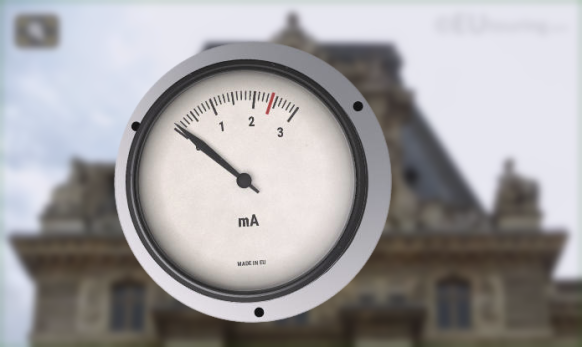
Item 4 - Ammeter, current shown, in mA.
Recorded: 0.1 mA
